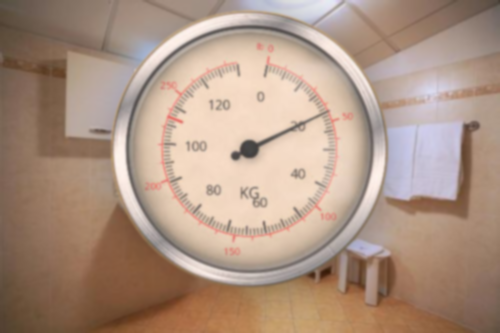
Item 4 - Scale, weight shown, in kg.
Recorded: 20 kg
